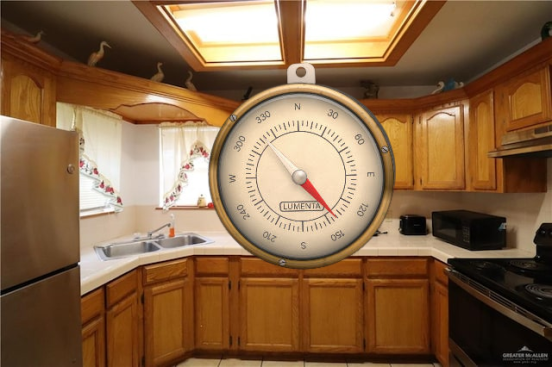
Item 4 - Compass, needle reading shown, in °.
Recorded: 140 °
